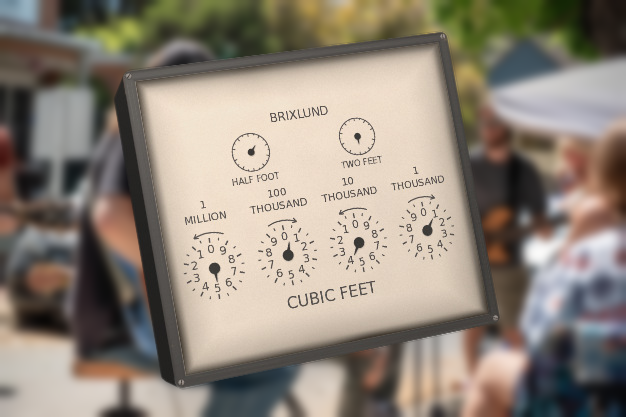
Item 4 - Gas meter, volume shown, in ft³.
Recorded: 504100 ft³
